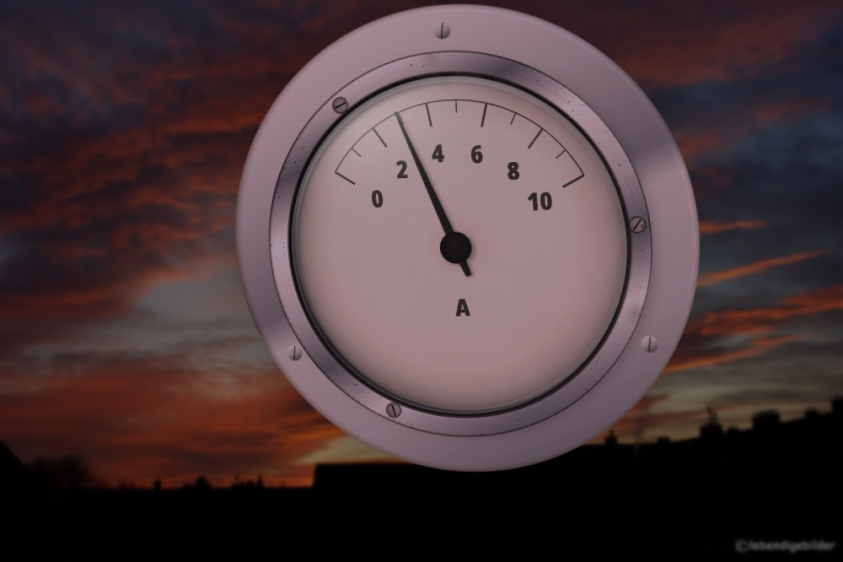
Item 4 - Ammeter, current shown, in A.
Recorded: 3 A
